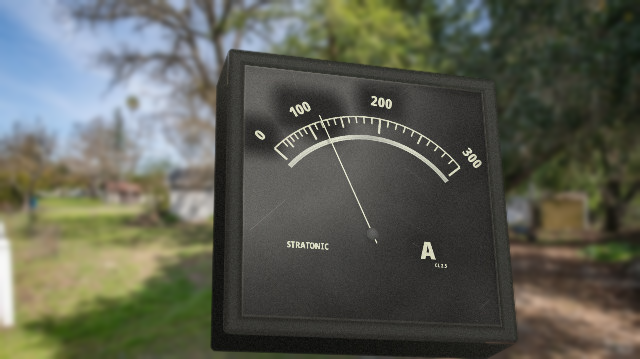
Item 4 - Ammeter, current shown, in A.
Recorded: 120 A
